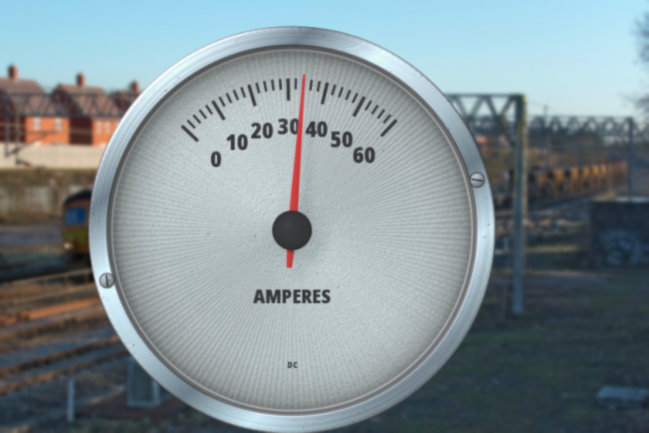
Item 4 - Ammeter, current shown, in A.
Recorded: 34 A
